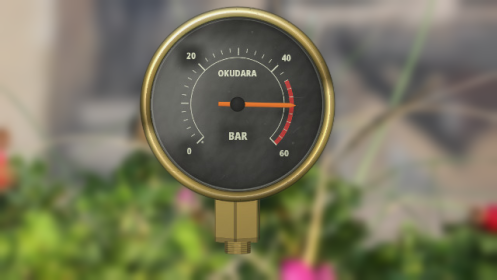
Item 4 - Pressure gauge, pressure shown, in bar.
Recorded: 50 bar
